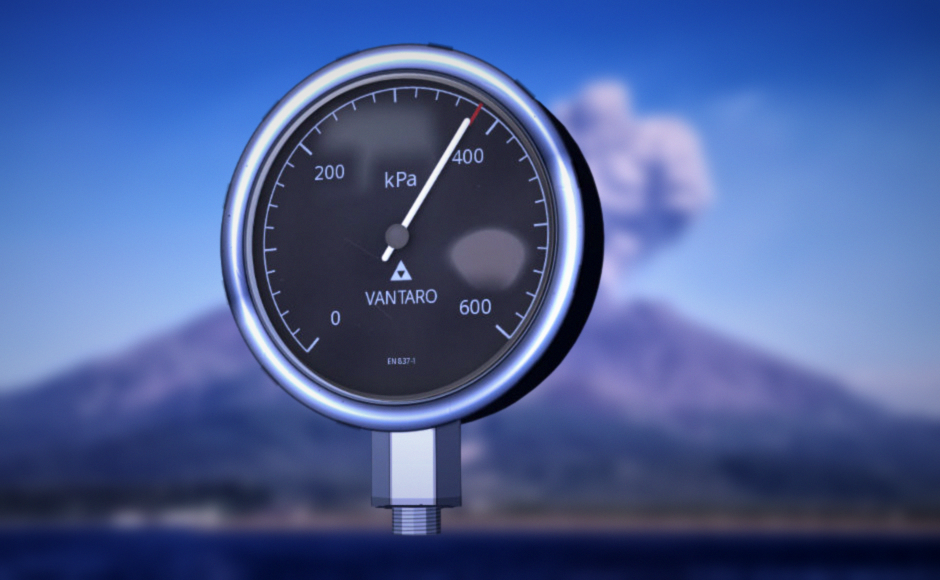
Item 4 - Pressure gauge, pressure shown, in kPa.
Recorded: 380 kPa
